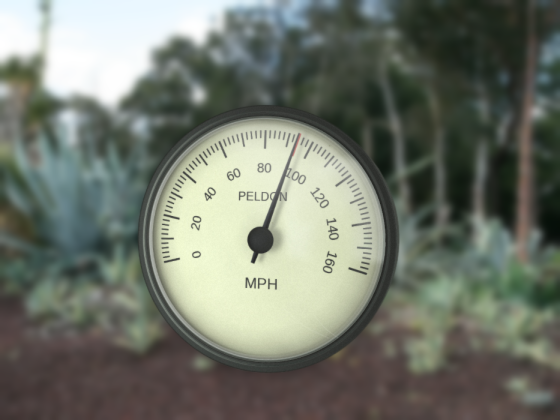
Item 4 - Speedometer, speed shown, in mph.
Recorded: 94 mph
